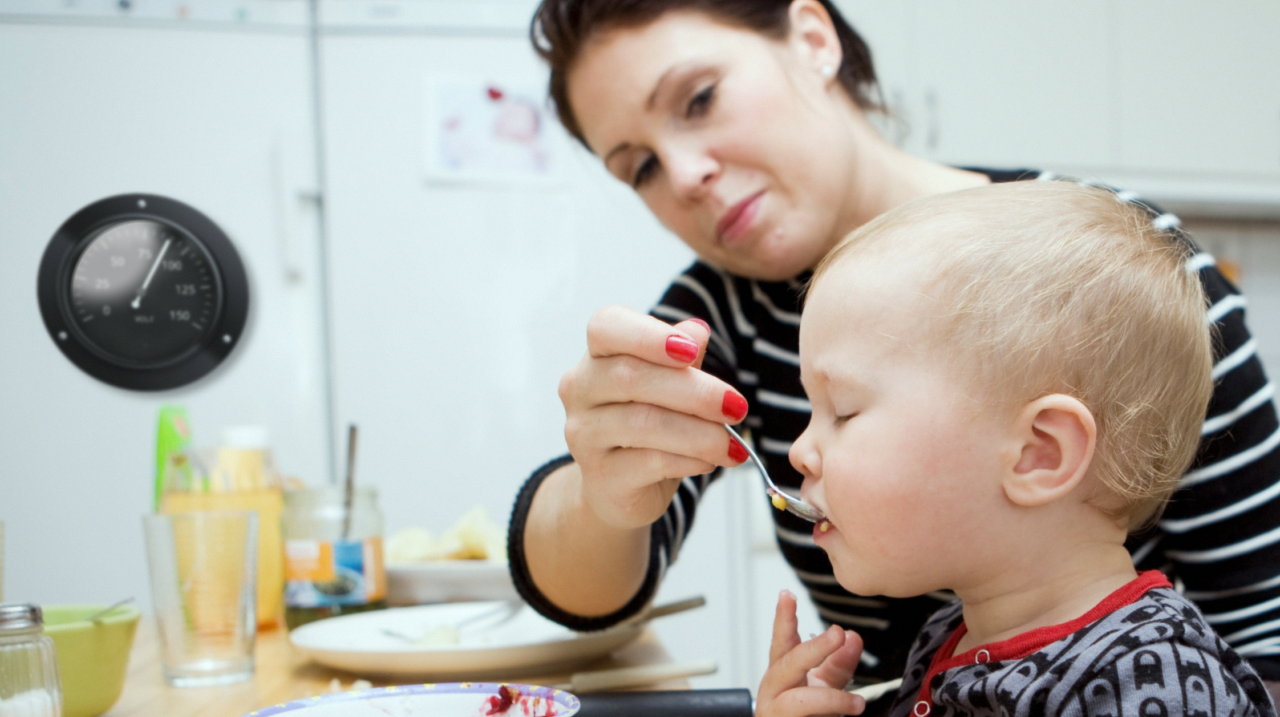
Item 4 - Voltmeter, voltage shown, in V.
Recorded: 90 V
